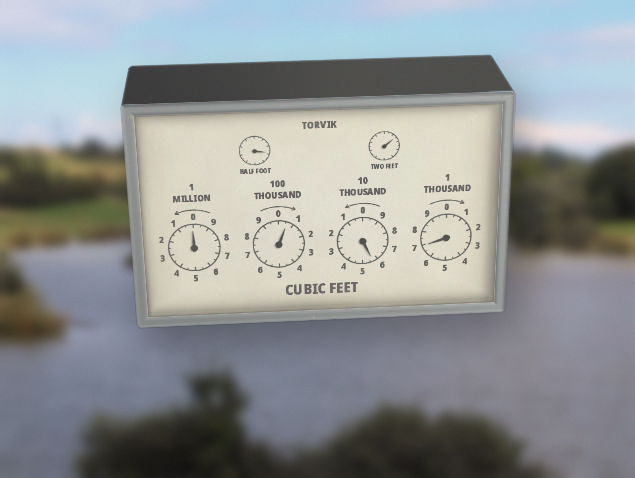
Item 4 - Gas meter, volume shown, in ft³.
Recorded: 5700 ft³
